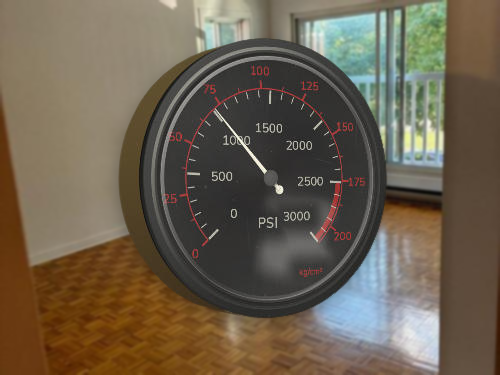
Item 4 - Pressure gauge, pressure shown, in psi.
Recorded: 1000 psi
